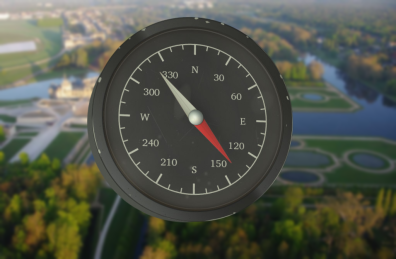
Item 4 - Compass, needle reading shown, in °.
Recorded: 140 °
